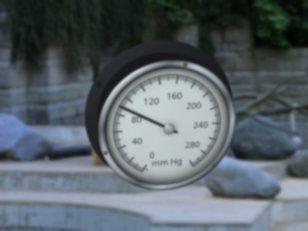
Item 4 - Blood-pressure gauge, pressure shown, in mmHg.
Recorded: 90 mmHg
